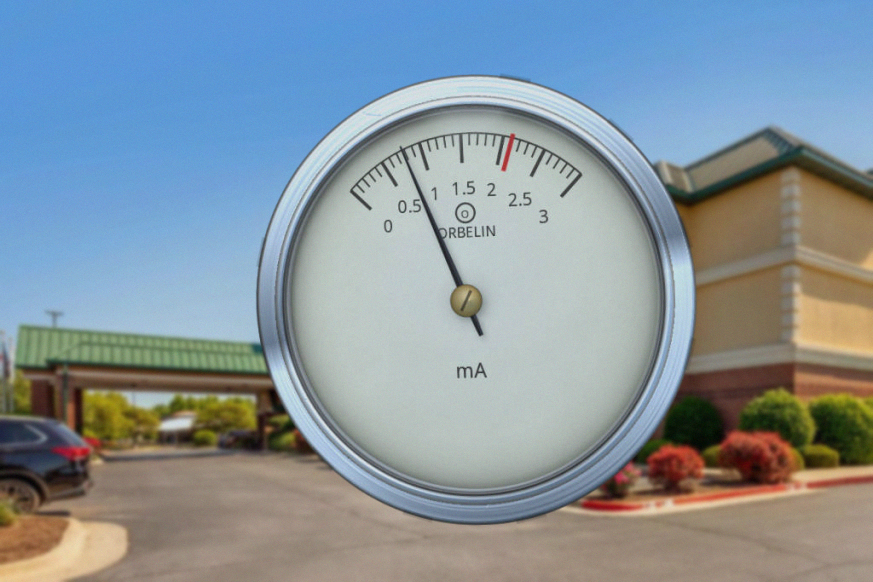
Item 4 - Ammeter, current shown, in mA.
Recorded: 0.8 mA
